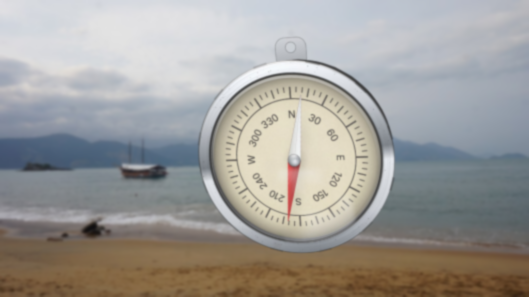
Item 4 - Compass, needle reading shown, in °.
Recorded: 190 °
